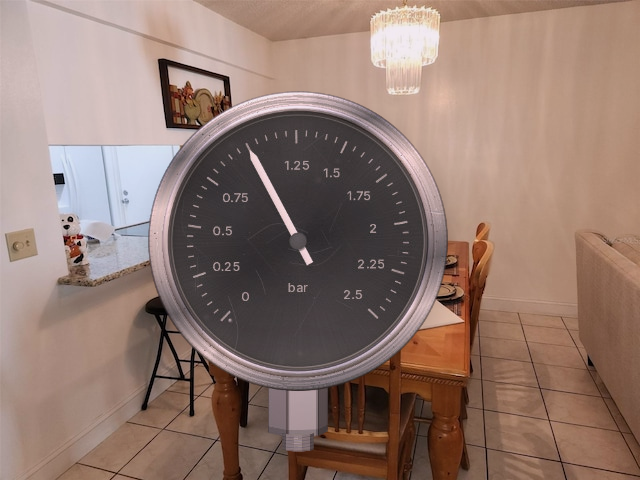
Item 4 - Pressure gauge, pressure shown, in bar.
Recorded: 1 bar
